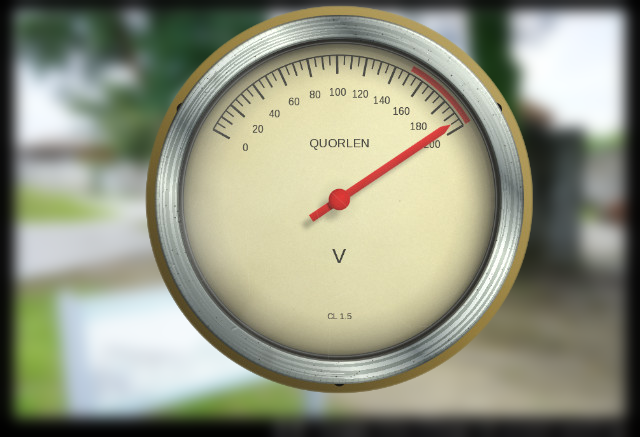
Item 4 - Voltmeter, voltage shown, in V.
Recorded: 195 V
